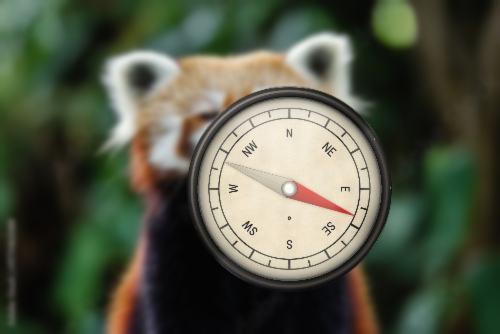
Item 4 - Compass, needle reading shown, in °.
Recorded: 112.5 °
